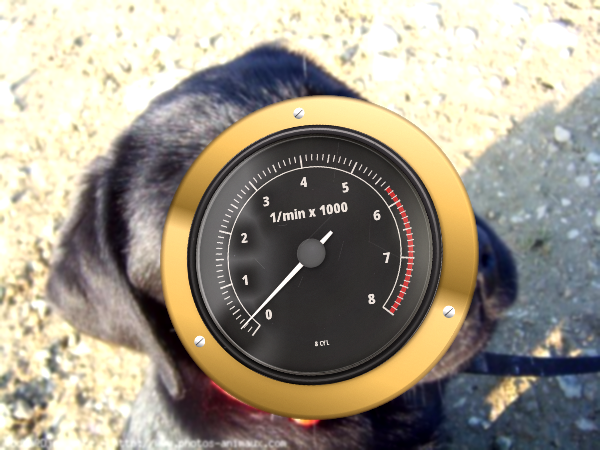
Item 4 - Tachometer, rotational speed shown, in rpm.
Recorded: 200 rpm
